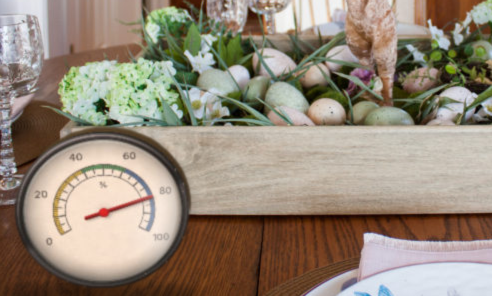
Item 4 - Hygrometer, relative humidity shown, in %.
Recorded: 80 %
